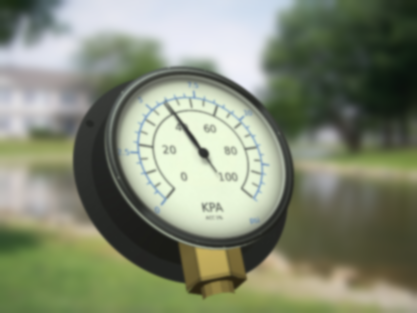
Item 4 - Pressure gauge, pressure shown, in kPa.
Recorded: 40 kPa
